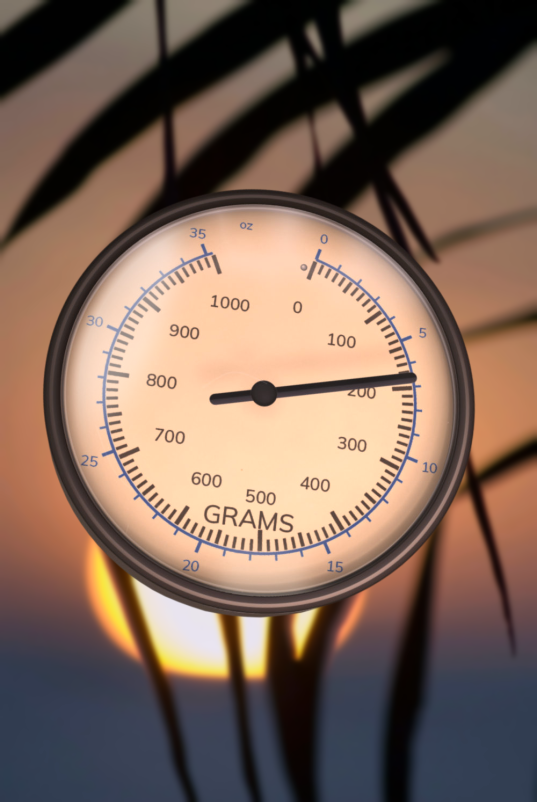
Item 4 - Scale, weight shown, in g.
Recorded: 190 g
